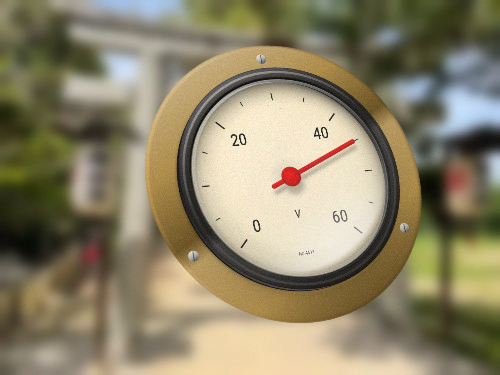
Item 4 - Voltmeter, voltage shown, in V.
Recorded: 45 V
